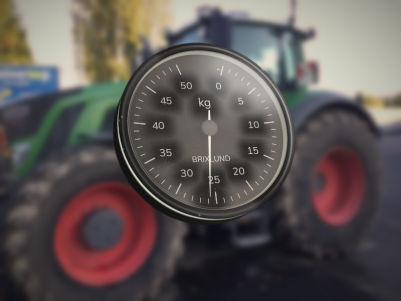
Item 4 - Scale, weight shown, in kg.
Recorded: 26 kg
